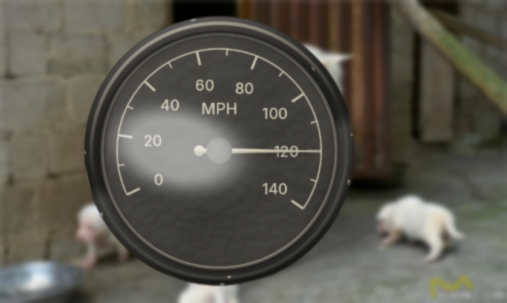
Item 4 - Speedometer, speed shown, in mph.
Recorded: 120 mph
